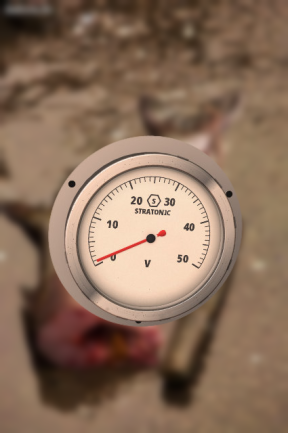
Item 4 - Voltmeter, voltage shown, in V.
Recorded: 1 V
